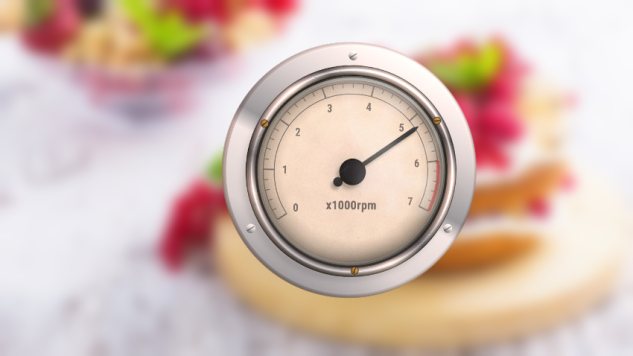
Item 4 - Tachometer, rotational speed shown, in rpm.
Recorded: 5200 rpm
